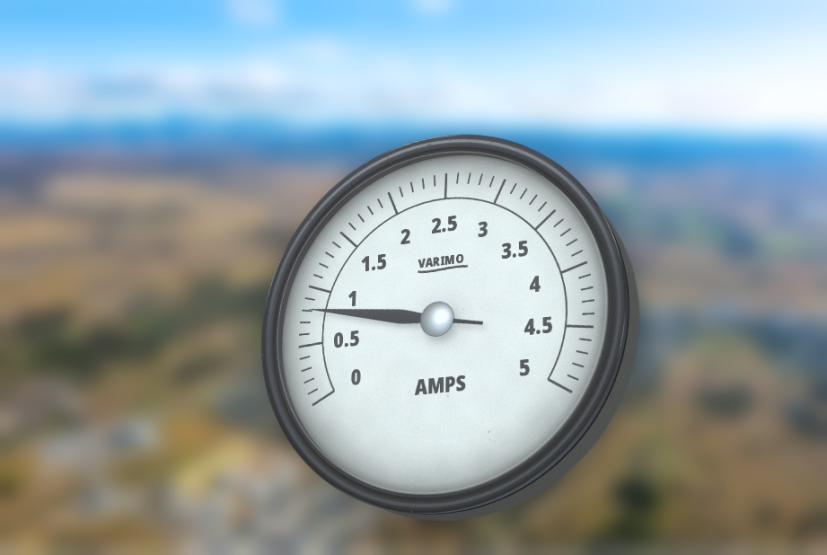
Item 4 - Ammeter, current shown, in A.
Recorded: 0.8 A
